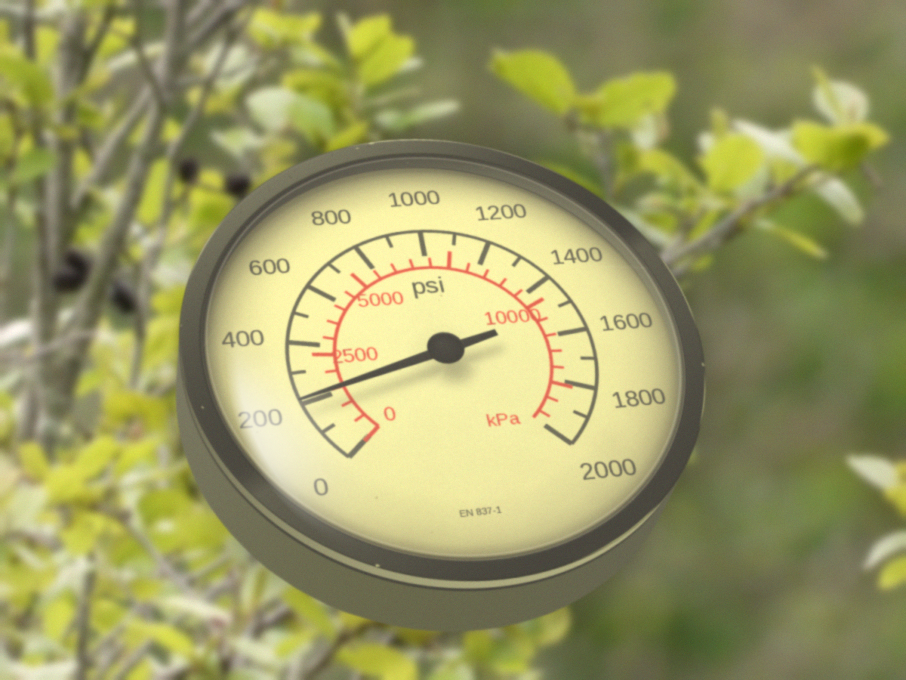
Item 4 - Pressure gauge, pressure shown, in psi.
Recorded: 200 psi
